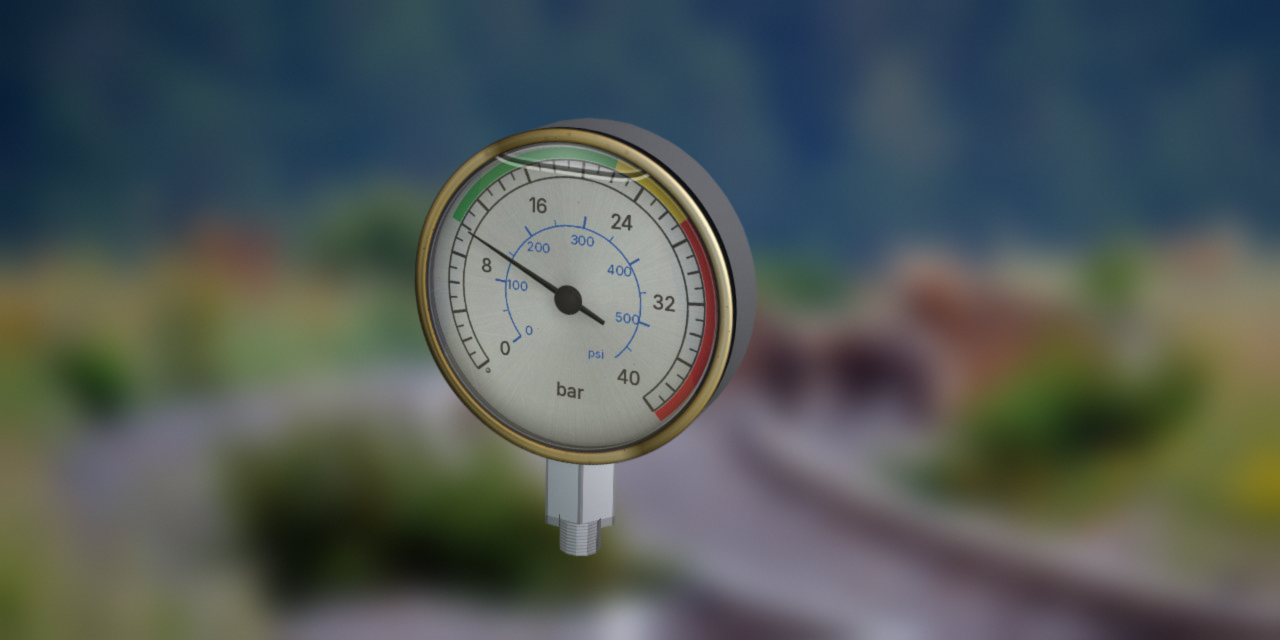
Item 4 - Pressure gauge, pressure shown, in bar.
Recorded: 10 bar
